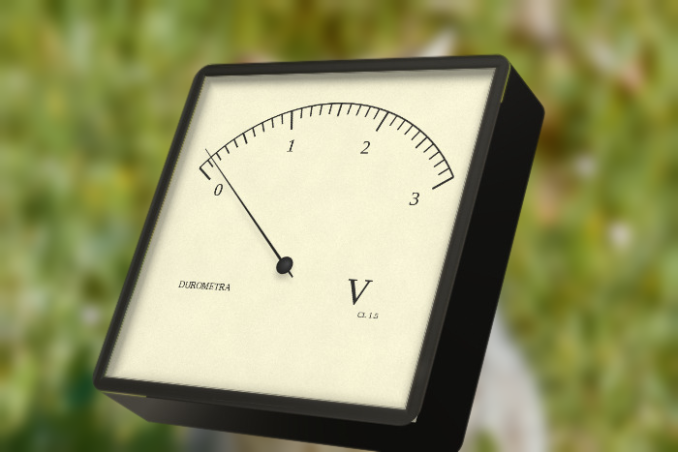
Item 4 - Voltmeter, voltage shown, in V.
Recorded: 0.15 V
